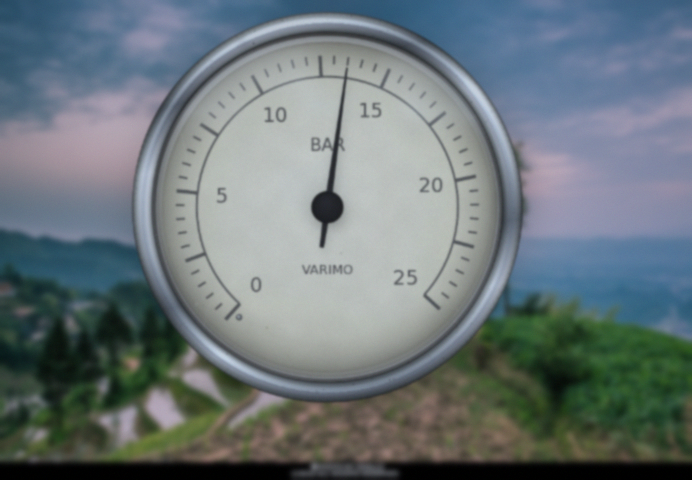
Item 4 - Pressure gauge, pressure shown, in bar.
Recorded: 13.5 bar
